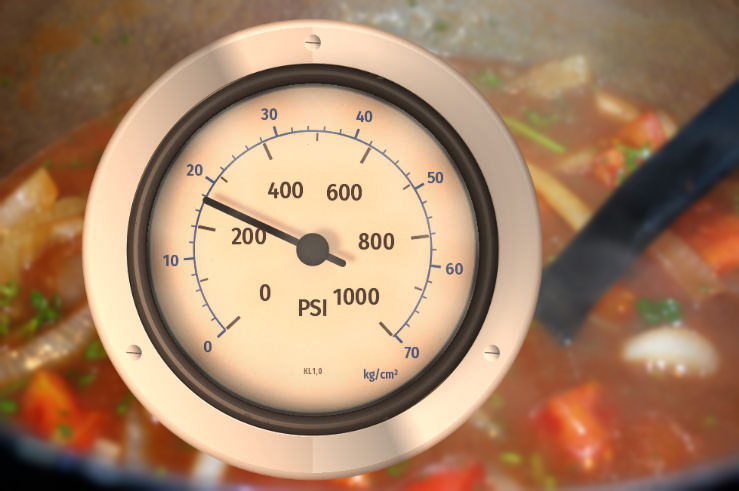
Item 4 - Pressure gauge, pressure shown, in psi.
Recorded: 250 psi
